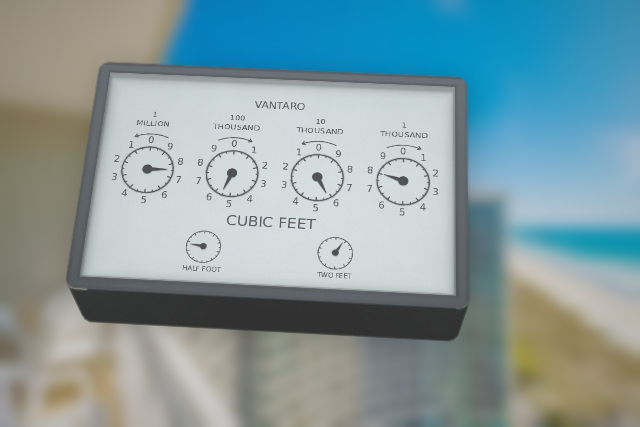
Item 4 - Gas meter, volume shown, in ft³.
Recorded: 755800 ft³
